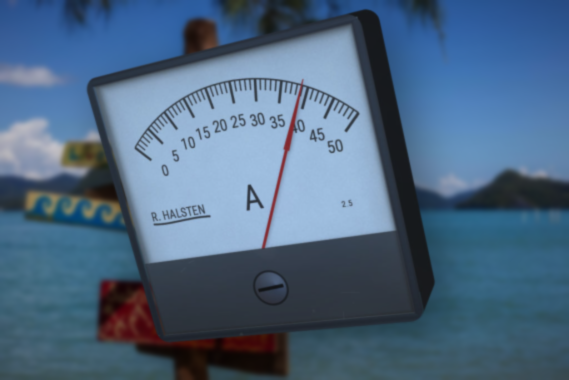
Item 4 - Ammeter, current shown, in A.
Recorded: 39 A
